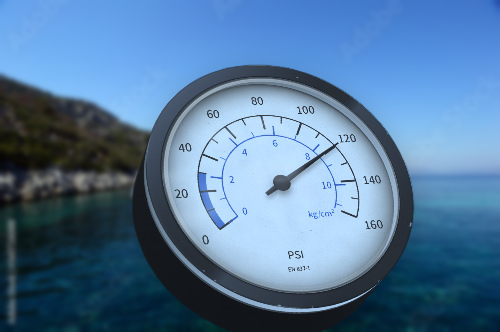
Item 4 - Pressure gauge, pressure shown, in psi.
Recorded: 120 psi
